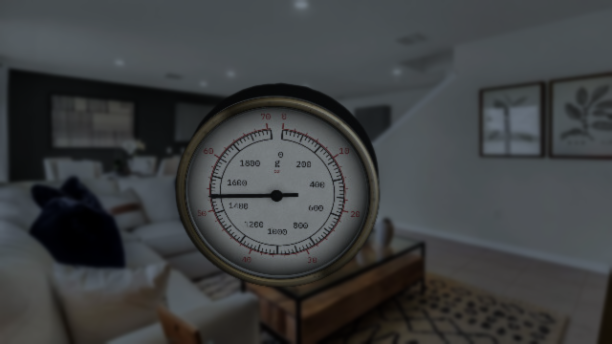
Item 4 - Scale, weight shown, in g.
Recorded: 1500 g
